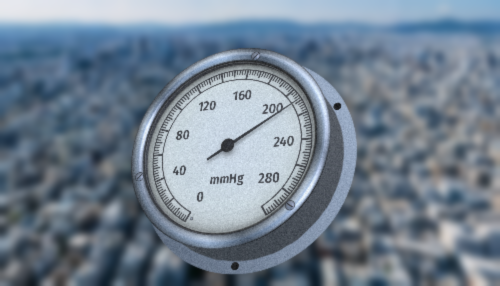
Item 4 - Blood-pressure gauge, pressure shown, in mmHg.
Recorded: 210 mmHg
